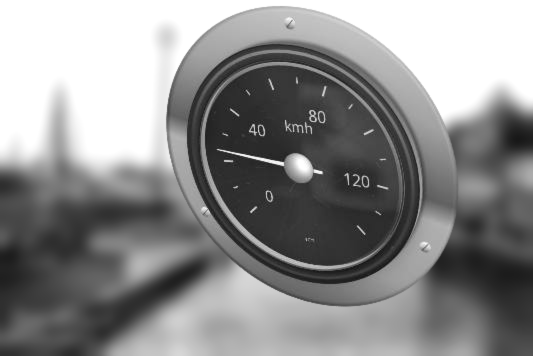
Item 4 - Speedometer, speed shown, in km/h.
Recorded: 25 km/h
